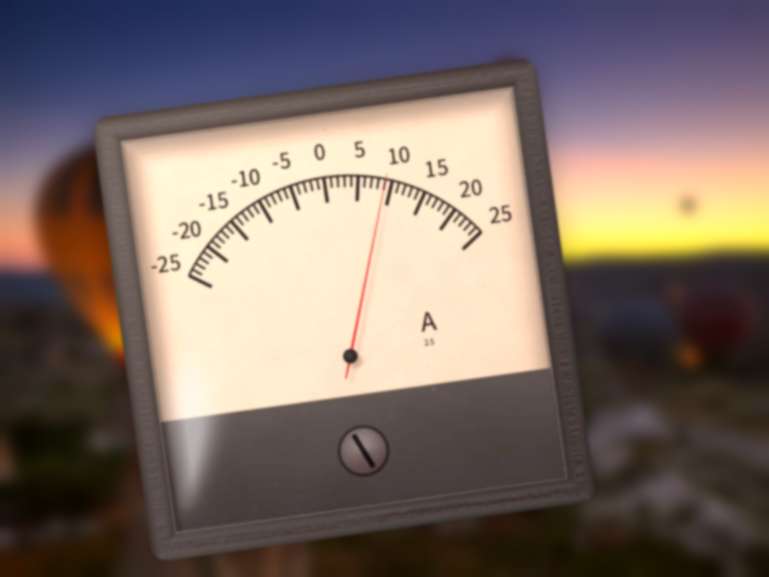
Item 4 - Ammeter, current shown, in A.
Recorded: 9 A
